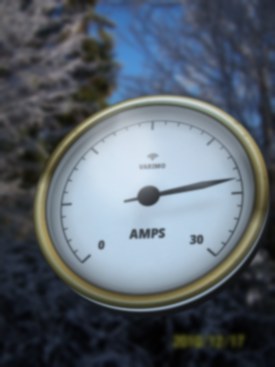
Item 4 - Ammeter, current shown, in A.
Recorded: 24 A
